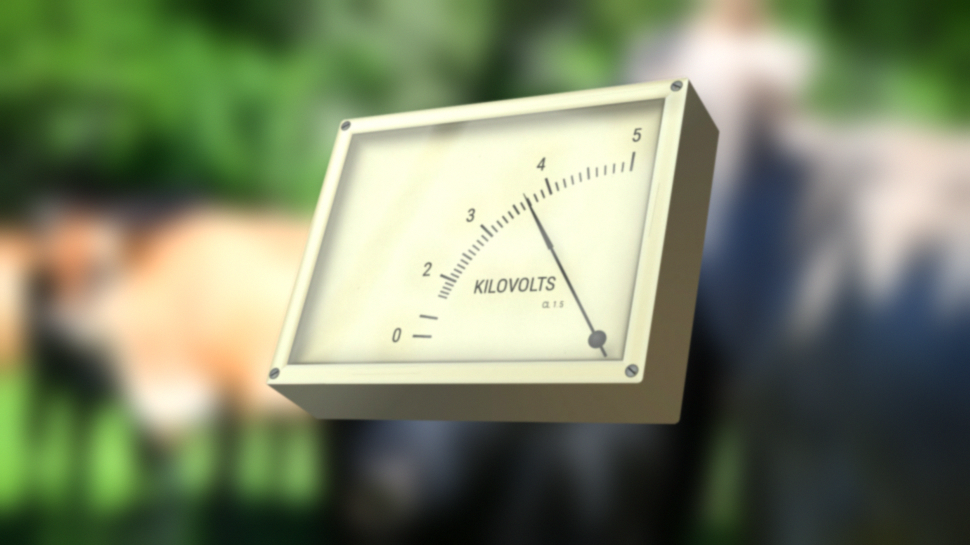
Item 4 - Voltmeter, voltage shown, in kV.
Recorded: 3.7 kV
